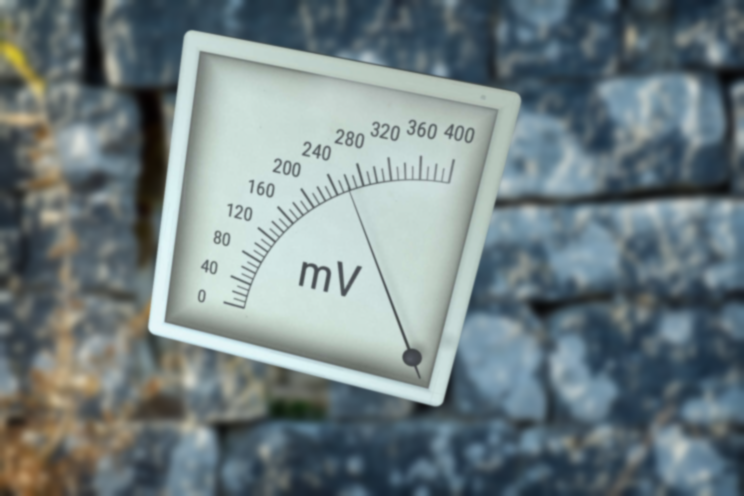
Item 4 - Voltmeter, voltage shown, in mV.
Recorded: 260 mV
